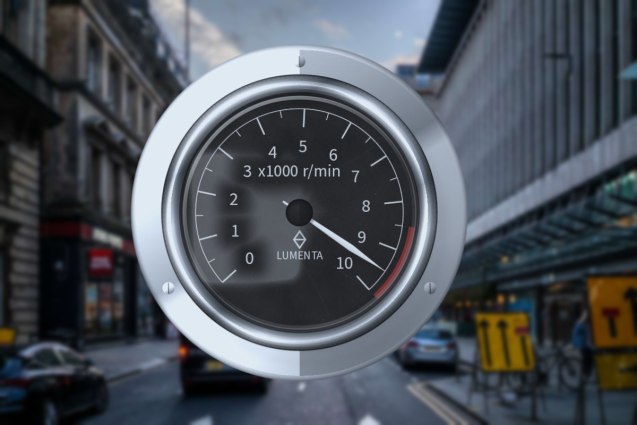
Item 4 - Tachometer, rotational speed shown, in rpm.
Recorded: 9500 rpm
